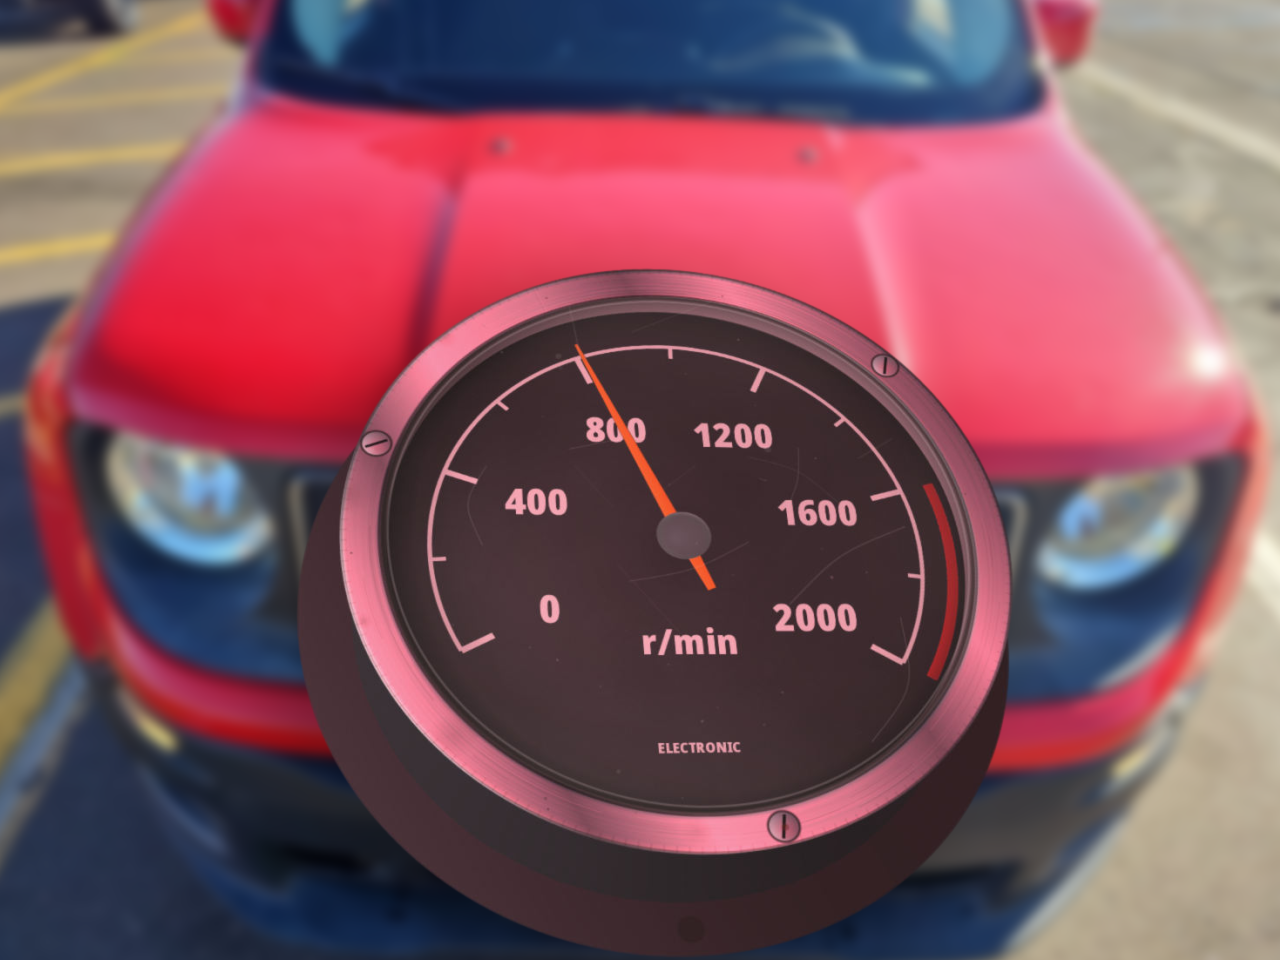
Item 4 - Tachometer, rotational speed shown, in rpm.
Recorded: 800 rpm
